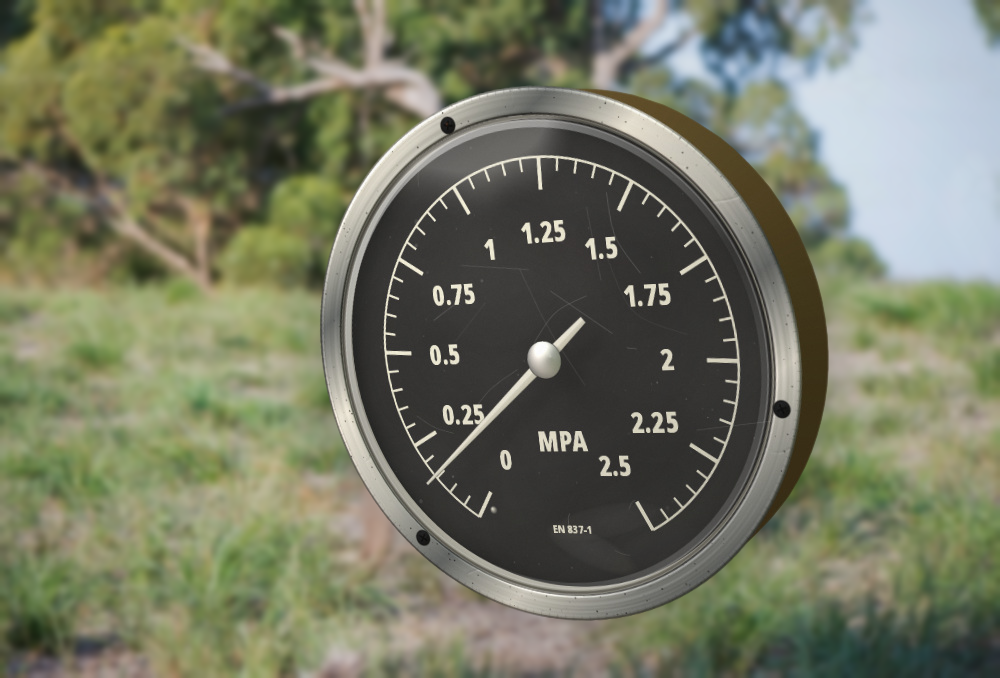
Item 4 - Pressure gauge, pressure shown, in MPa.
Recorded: 0.15 MPa
